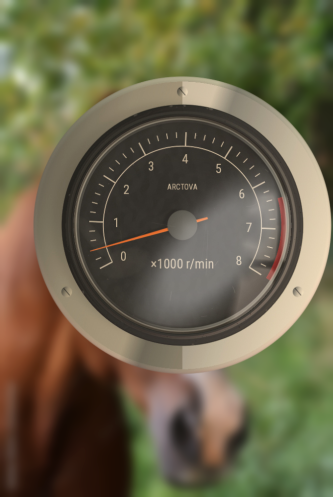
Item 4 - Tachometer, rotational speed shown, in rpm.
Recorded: 400 rpm
